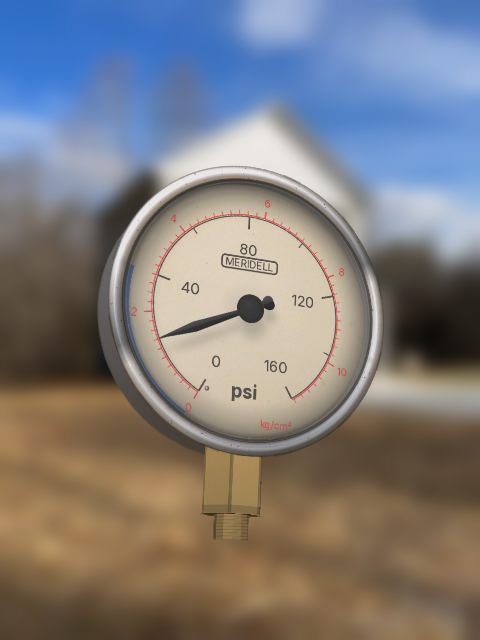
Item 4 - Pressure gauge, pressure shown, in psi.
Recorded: 20 psi
